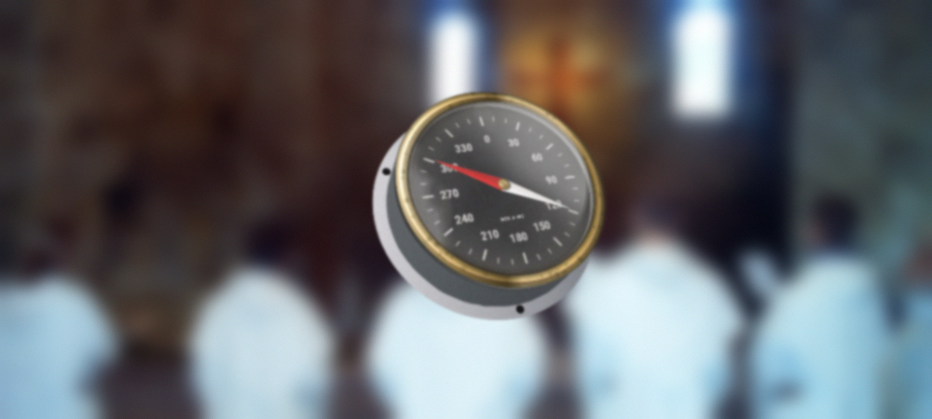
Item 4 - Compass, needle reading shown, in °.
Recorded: 300 °
